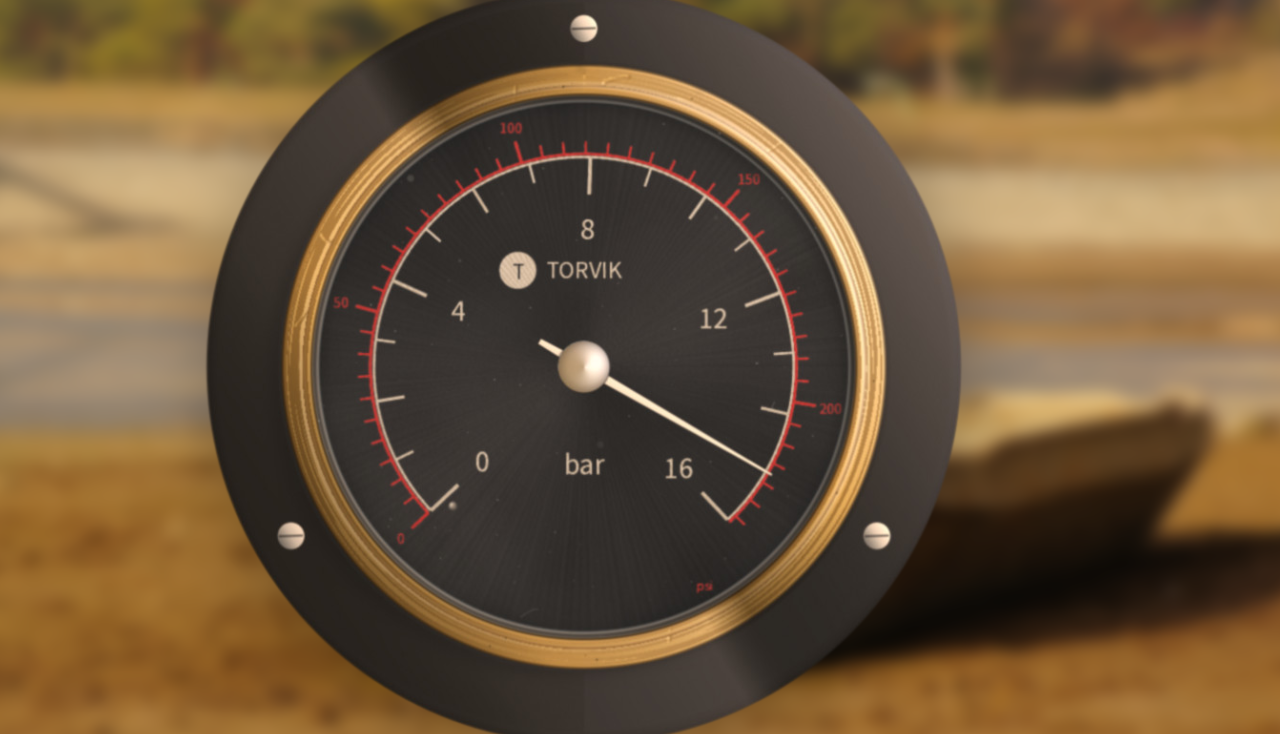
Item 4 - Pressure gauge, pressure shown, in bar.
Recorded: 15 bar
